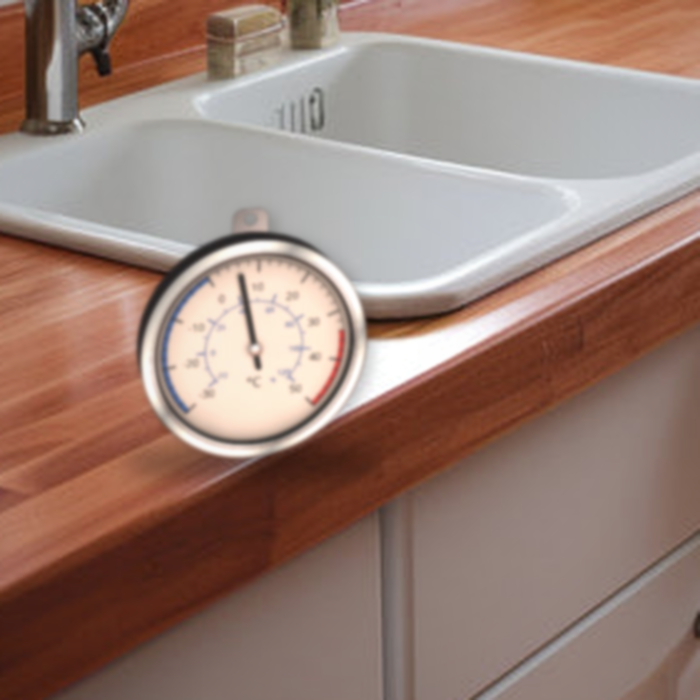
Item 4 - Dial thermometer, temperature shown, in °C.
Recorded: 6 °C
